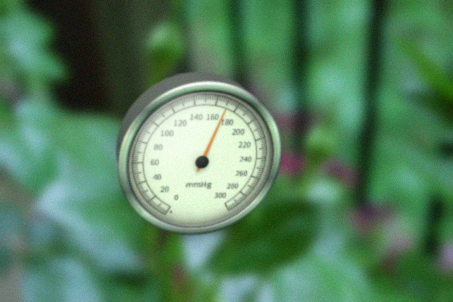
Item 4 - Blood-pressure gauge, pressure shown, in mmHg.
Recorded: 170 mmHg
